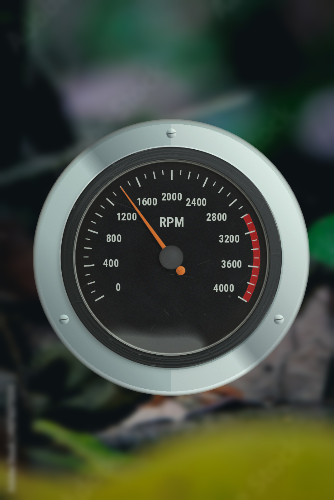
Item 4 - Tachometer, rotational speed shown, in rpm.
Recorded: 1400 rpm
